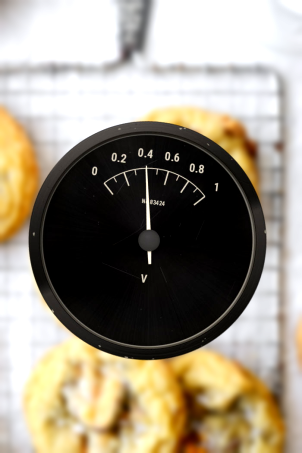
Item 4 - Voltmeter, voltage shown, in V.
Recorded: 0.4 V
